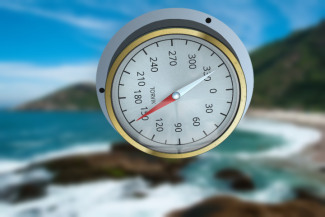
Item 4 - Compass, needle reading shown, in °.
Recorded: 150 °
